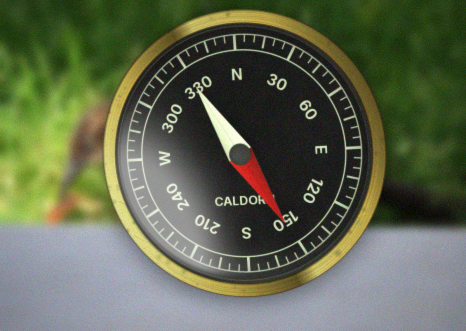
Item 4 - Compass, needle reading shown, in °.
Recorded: 150 °
